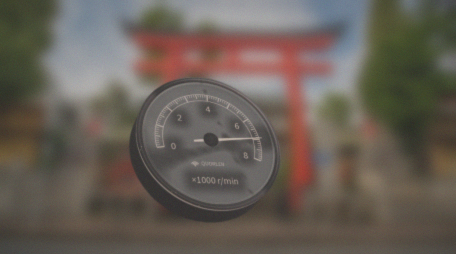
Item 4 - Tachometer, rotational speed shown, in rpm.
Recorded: 7000 rpm
